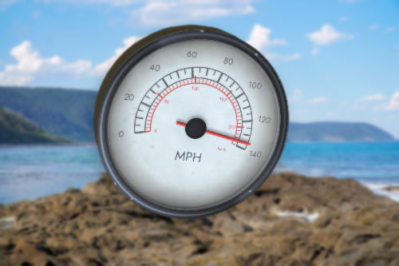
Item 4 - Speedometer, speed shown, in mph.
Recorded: 135 mph
